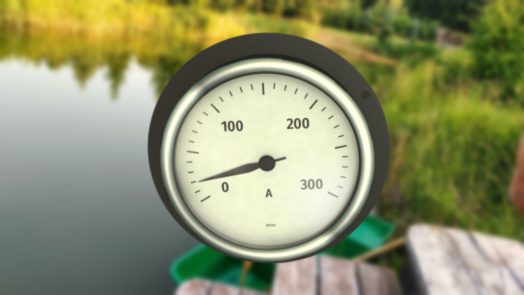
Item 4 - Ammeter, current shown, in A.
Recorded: 20 A
